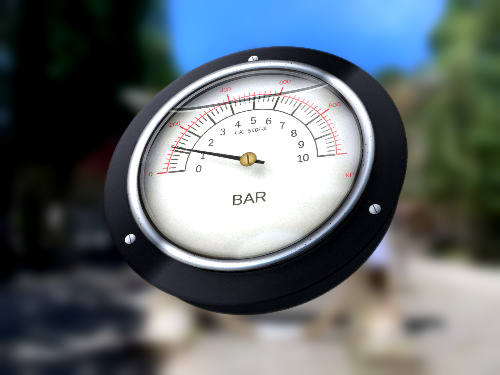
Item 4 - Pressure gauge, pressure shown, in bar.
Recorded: 1 bar
